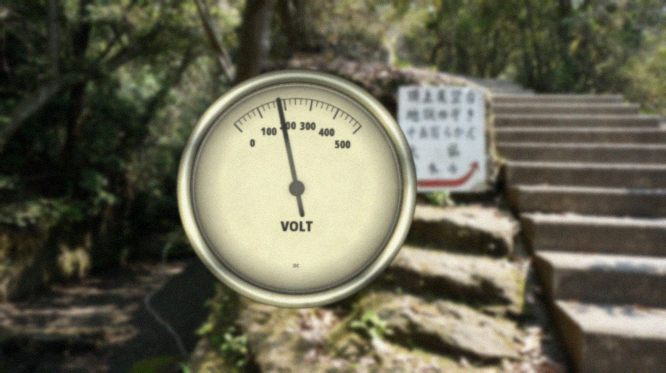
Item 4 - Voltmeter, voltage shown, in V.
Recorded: 180 V
